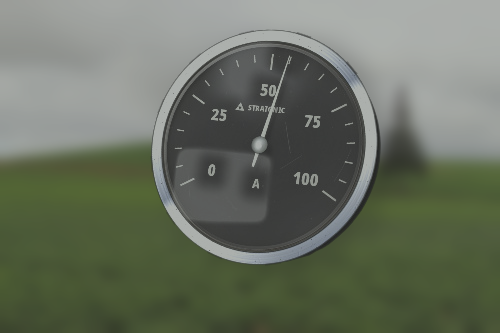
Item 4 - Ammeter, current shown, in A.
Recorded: 55 A
